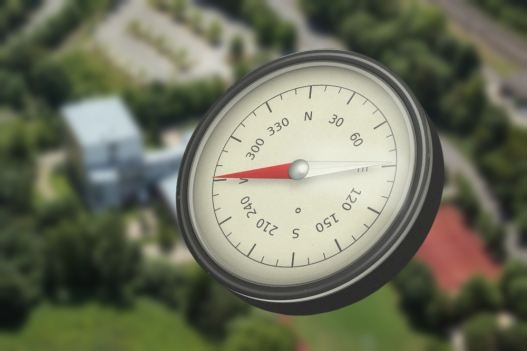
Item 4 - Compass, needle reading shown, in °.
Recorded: 270 °
